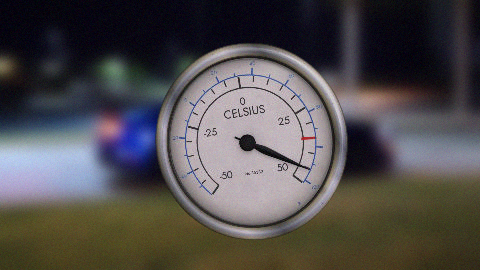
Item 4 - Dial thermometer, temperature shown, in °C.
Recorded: 45 °C
